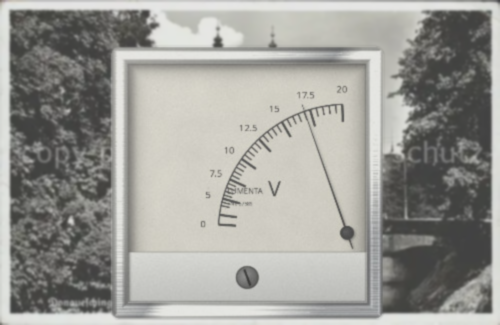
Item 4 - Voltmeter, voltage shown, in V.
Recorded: 17 V
